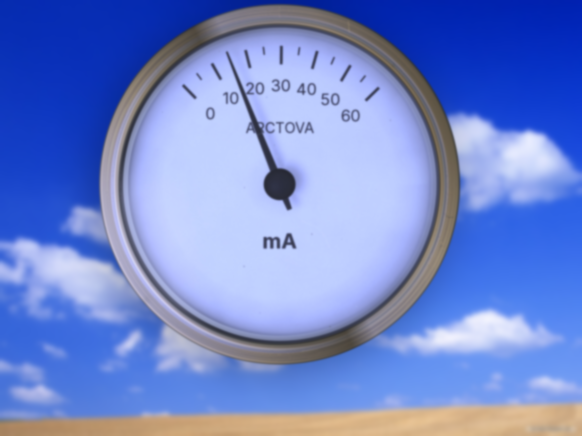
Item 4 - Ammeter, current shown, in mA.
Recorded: 15 mA
